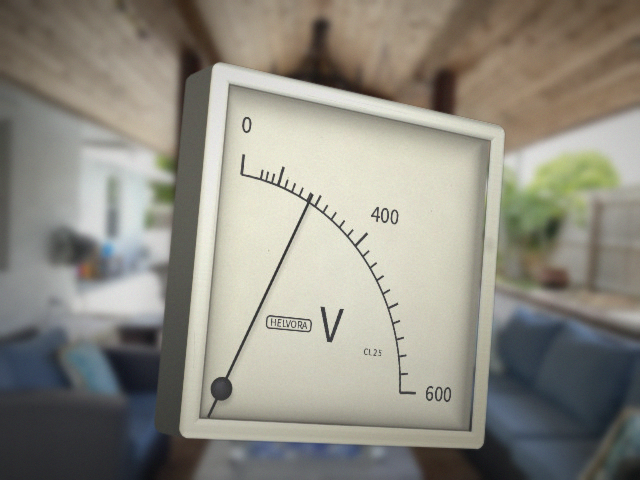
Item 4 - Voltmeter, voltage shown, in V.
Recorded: 280 V
